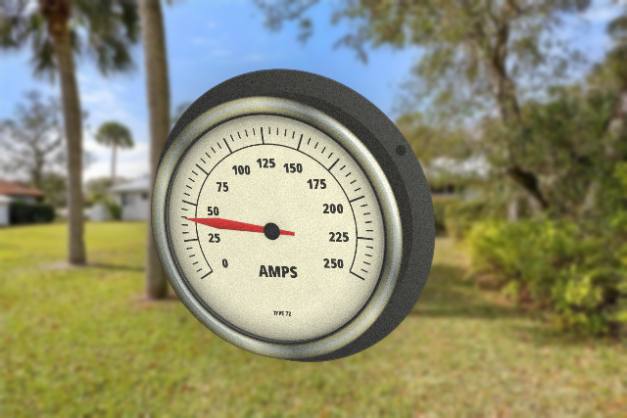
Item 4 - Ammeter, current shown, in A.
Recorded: 40 A
